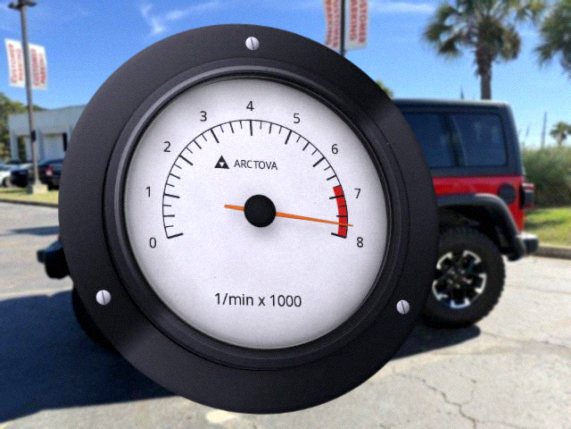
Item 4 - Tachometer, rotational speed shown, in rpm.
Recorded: 7750 rpm
